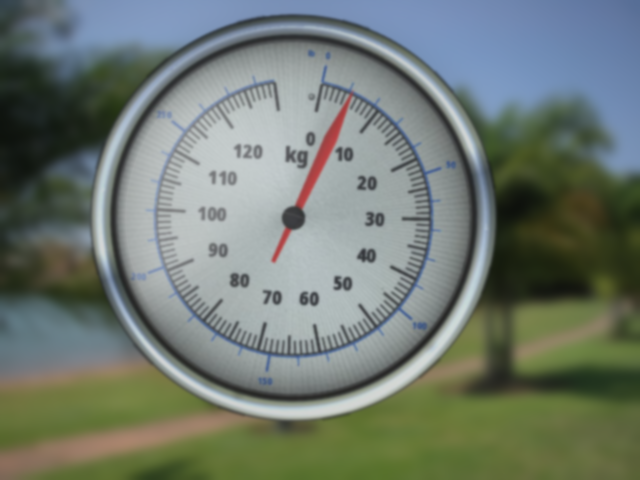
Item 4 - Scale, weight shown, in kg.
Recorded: 5 kg
